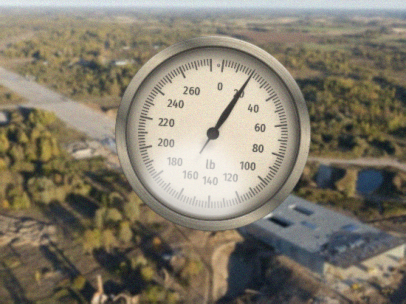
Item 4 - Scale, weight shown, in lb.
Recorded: 20 lb
